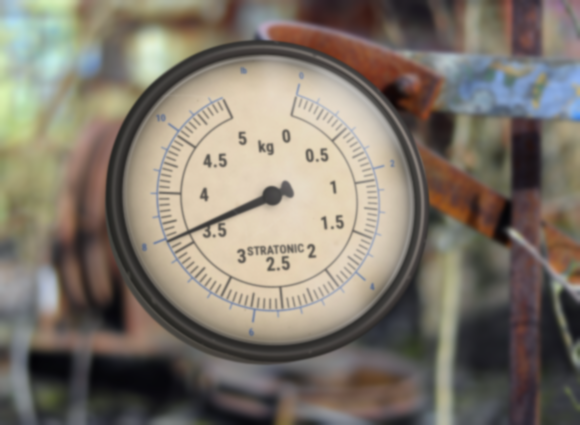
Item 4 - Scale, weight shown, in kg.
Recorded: 3.6 kg
